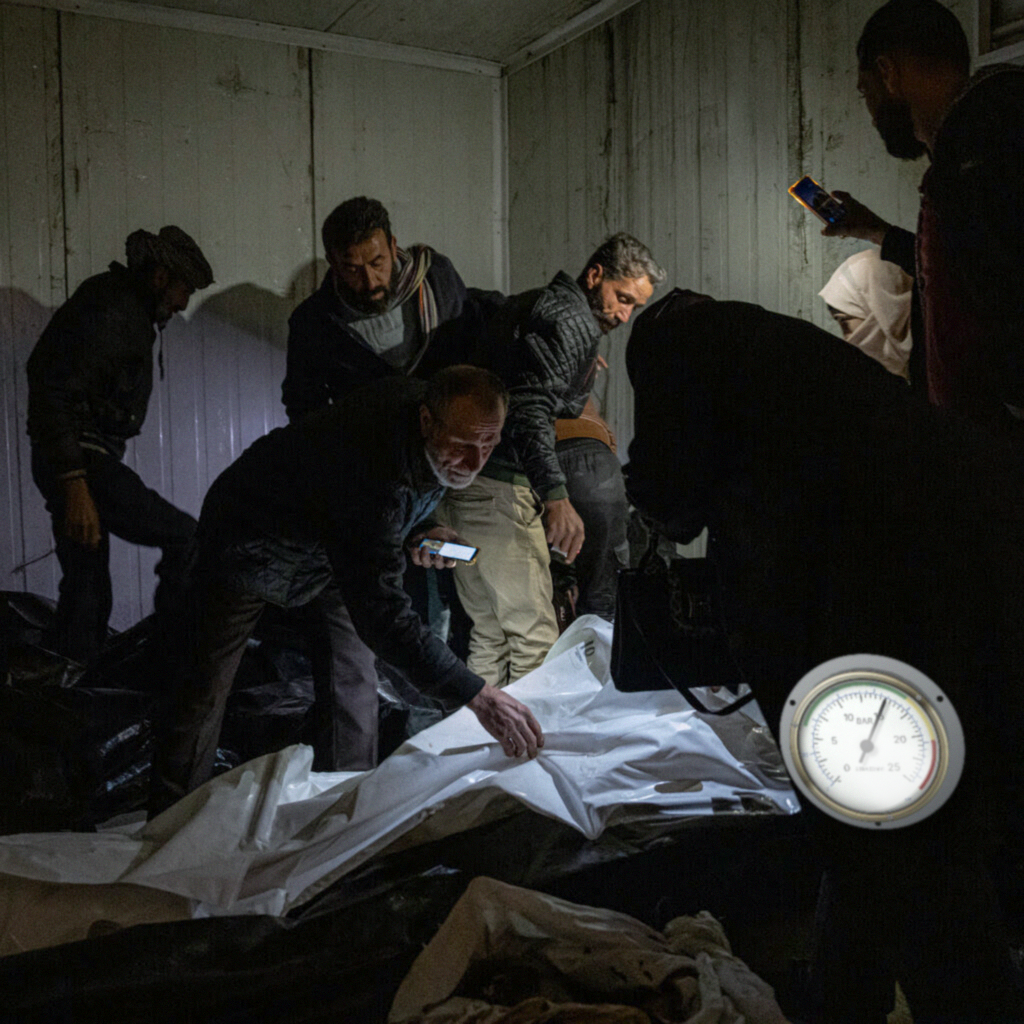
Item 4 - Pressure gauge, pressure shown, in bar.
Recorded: 15 bar
